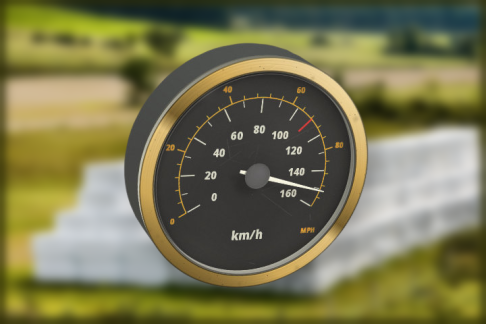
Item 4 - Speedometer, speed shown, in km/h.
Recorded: 150 km/h
